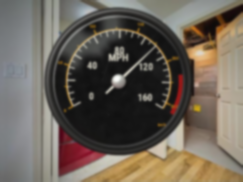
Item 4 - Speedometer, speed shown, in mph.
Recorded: 110 mph
